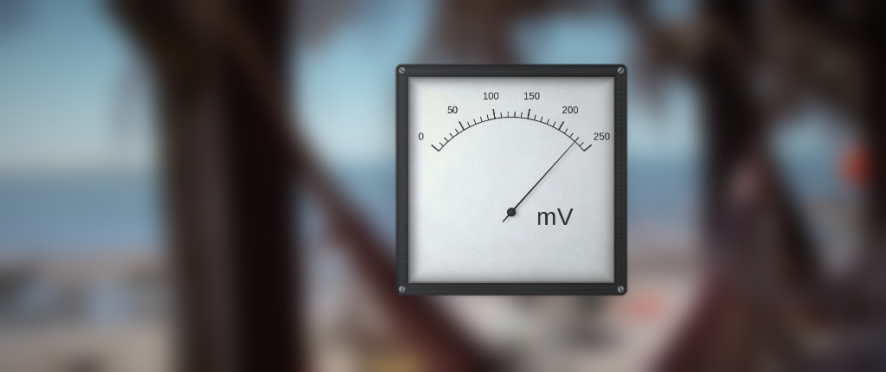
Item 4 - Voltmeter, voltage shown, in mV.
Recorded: 230 mV
